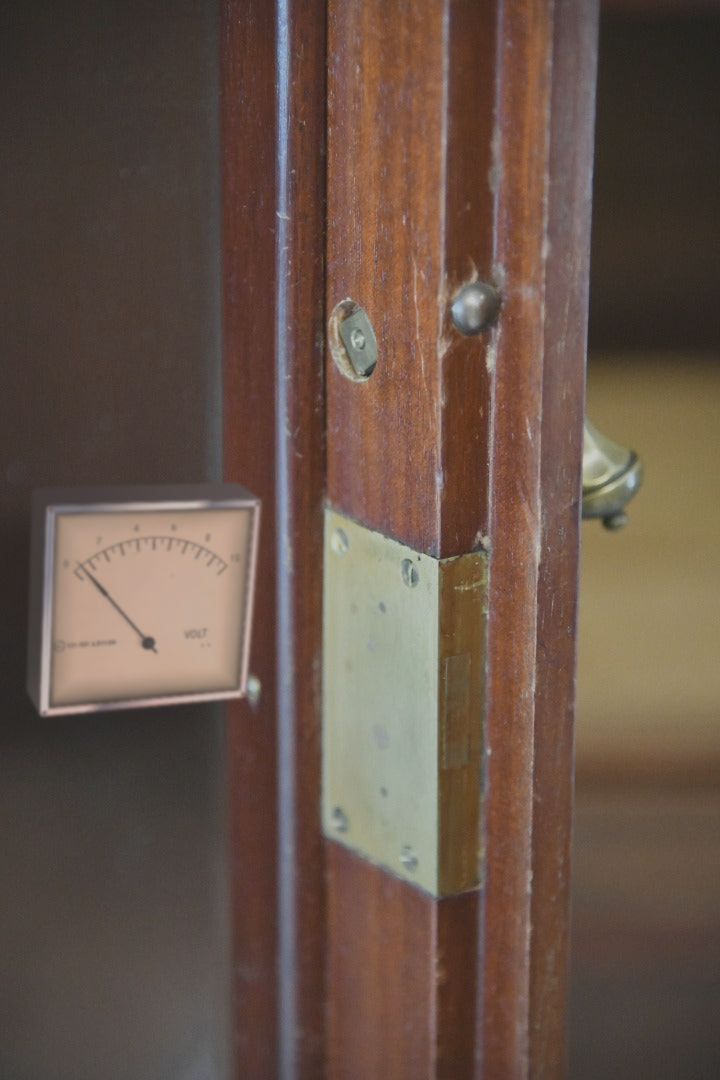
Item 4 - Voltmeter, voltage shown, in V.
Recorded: 0.5 V
